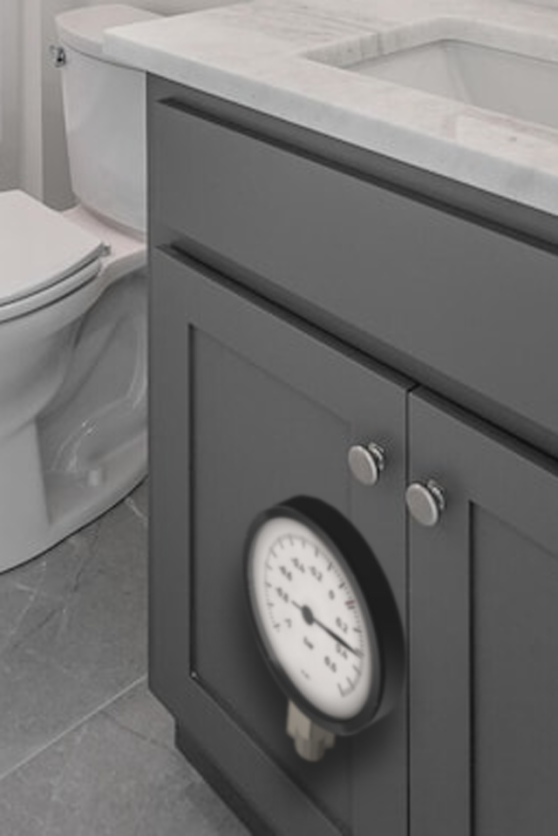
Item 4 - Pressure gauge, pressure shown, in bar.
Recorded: 0.3 bar
